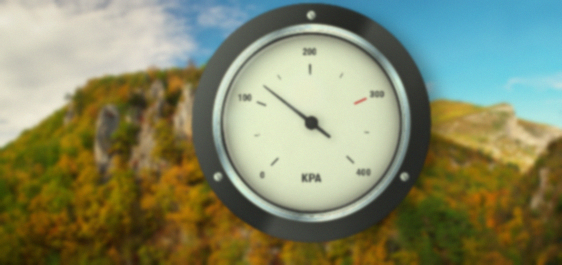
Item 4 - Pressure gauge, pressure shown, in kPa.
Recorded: 125 kPa
